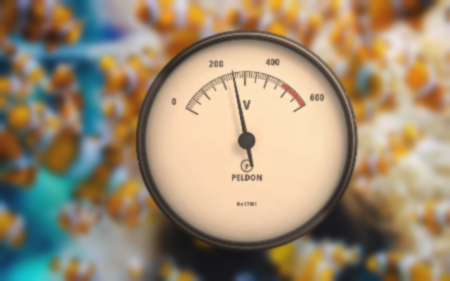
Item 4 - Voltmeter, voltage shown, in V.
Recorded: 250 V
